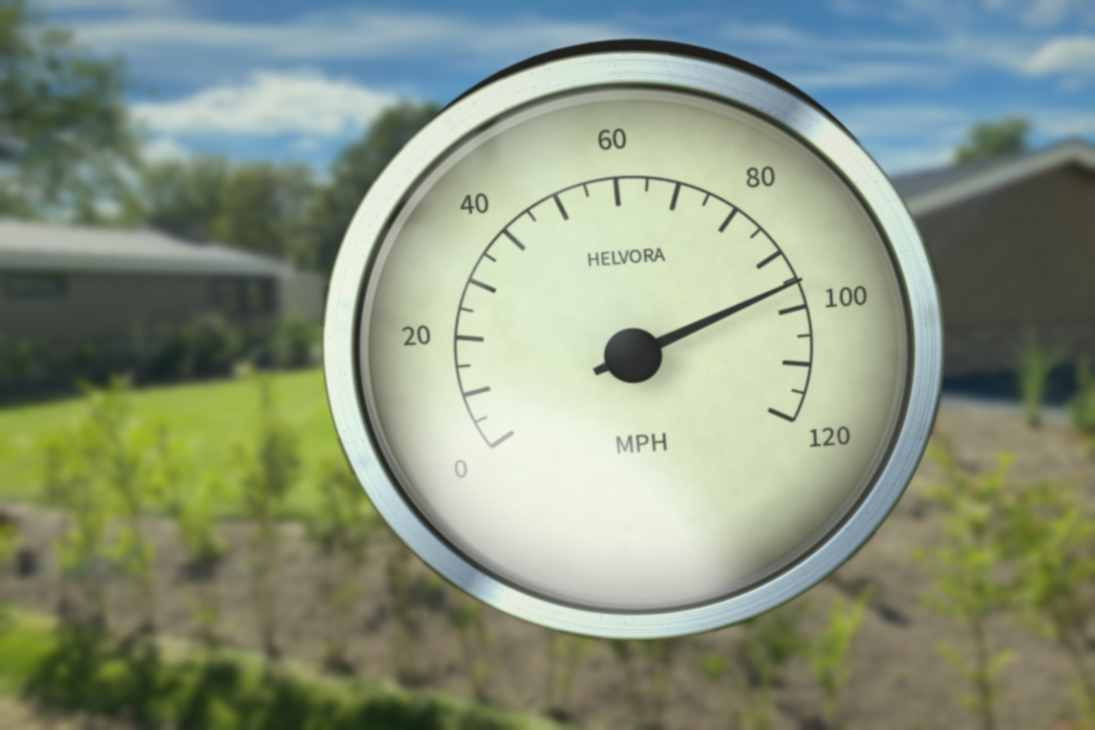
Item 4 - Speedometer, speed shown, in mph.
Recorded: 95 mph
